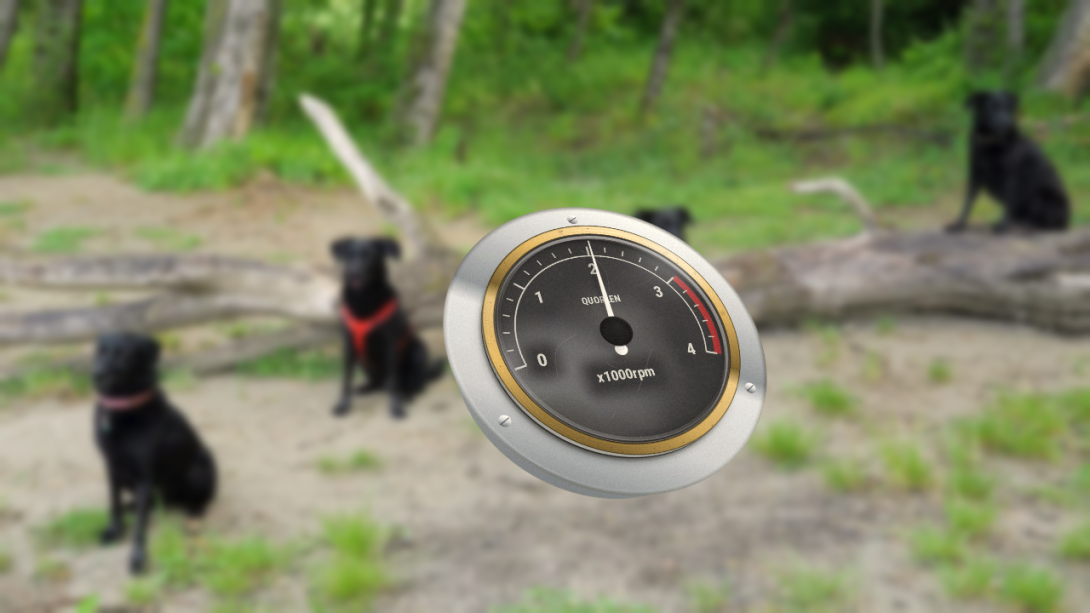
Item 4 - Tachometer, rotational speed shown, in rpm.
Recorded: 2000 rpm
